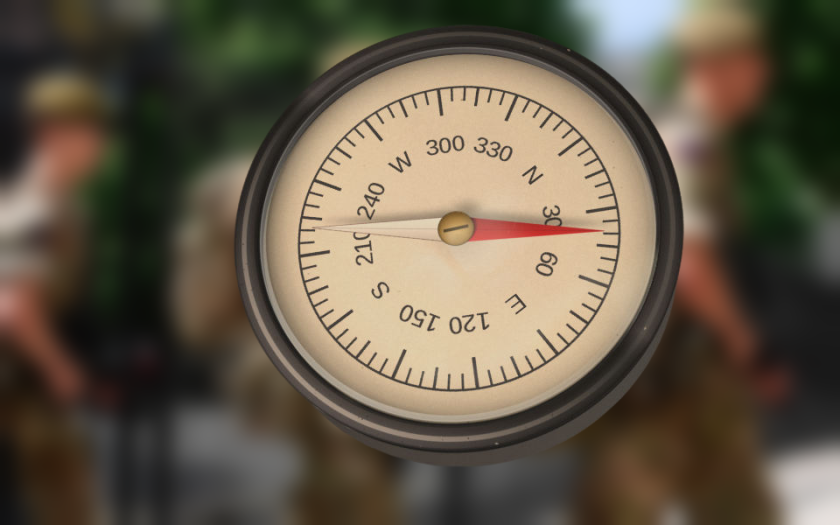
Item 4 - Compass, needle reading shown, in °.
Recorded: 40 °
